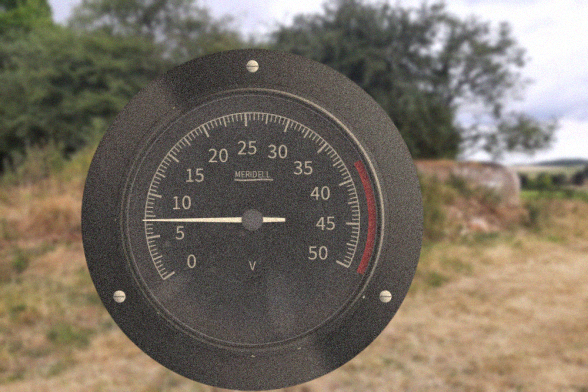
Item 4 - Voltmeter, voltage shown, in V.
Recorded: 7 V
